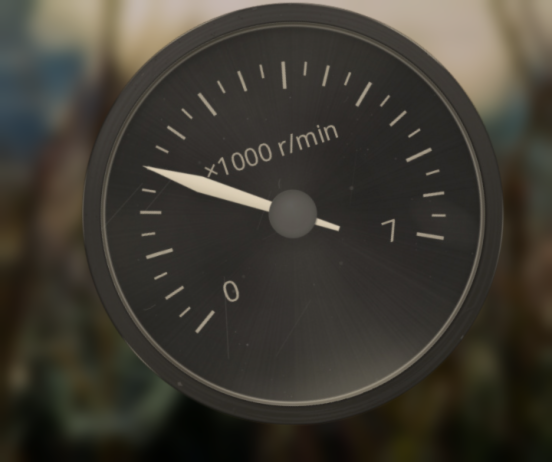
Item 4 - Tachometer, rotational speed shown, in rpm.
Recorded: 2000 rpm
